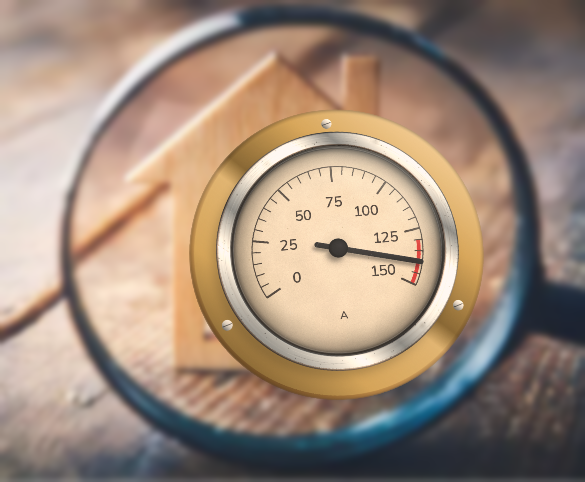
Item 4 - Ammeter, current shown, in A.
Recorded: 140 A
